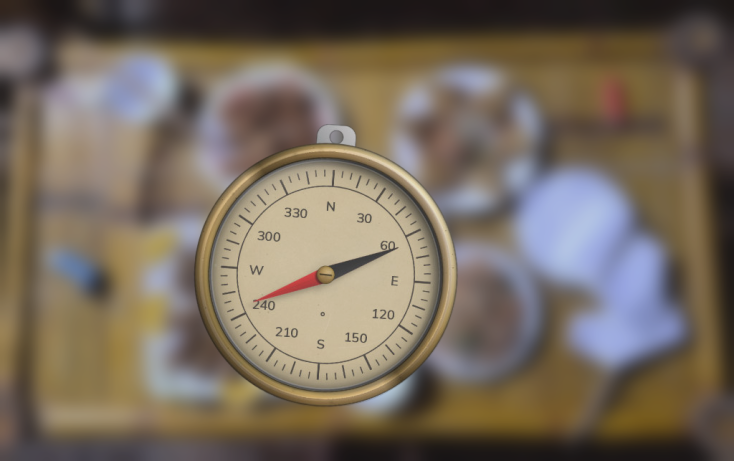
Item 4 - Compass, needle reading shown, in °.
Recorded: 245 °
